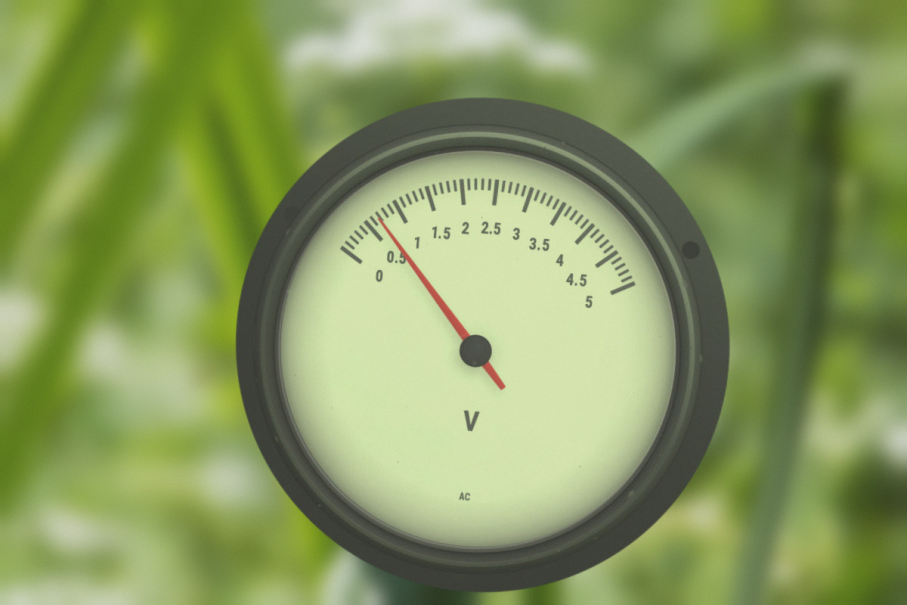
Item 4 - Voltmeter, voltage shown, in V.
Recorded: 0.7 V
